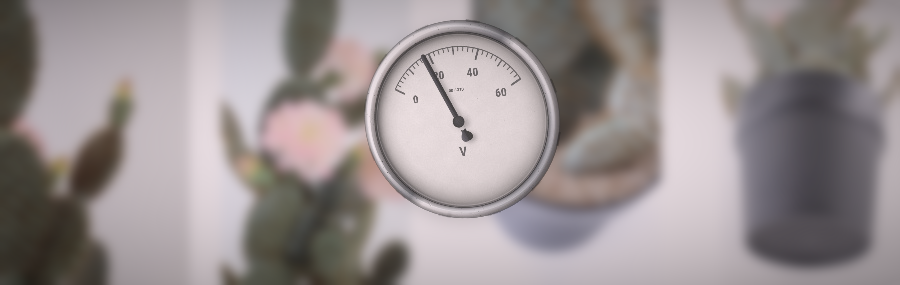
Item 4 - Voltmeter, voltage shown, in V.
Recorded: 18 V
